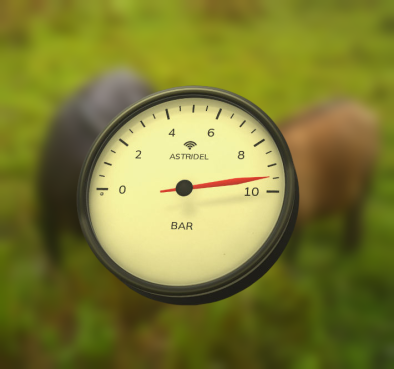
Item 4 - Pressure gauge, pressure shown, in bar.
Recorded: 9.5 bar
